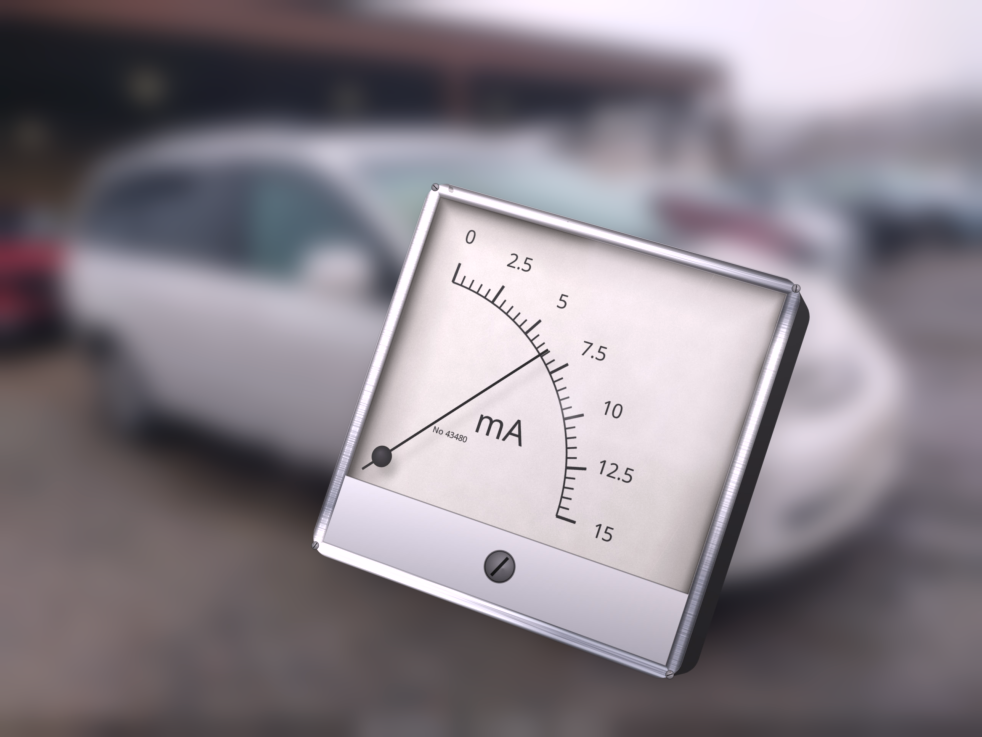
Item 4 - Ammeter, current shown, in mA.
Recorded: 6.5 mA
